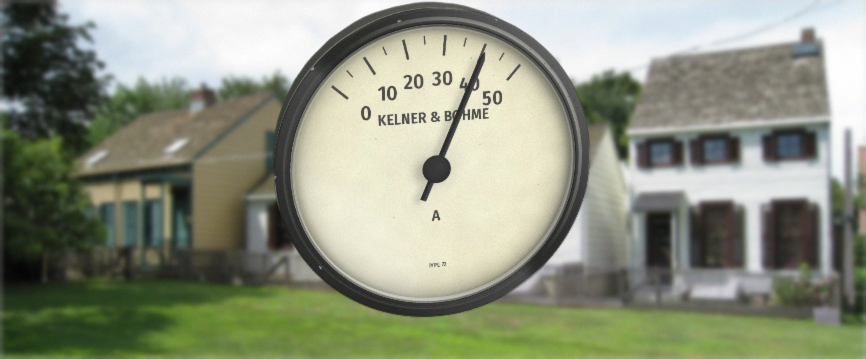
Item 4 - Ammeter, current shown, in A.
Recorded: 40 A
